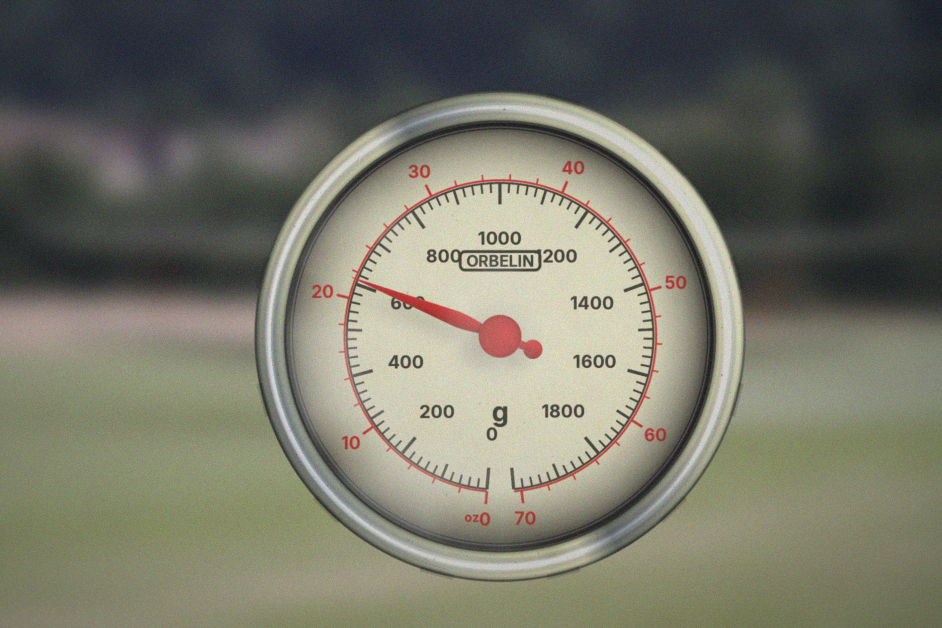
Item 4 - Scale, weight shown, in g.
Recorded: 610 g
